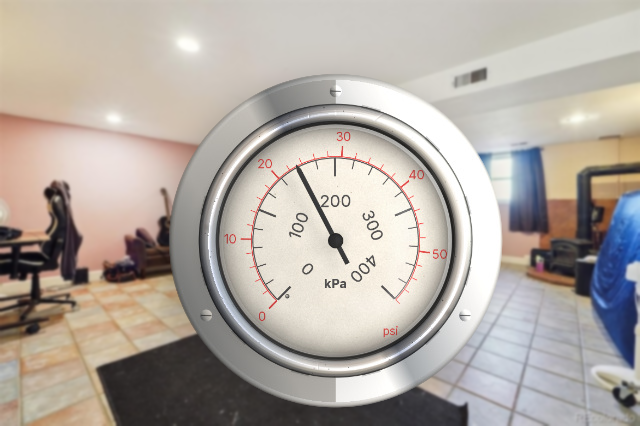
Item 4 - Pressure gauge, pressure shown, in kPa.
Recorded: 160 kPa
